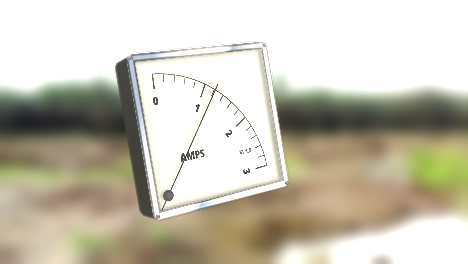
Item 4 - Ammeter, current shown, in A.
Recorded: 1.2 A
